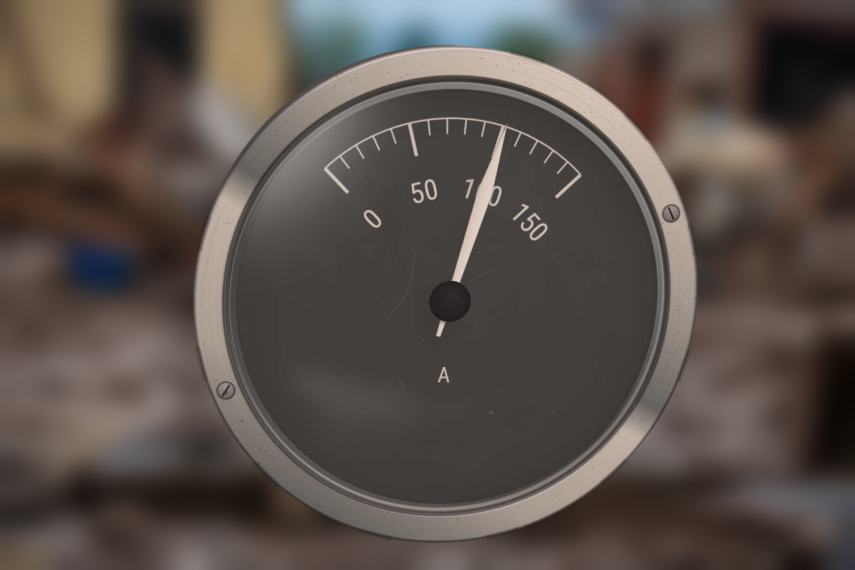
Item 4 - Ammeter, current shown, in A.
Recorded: 100 A
